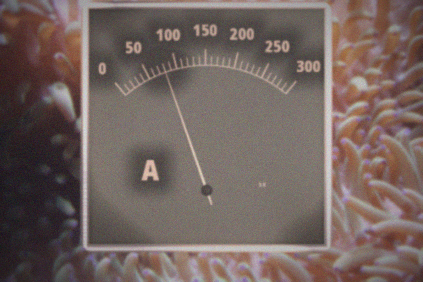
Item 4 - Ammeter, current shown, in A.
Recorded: 80 A
